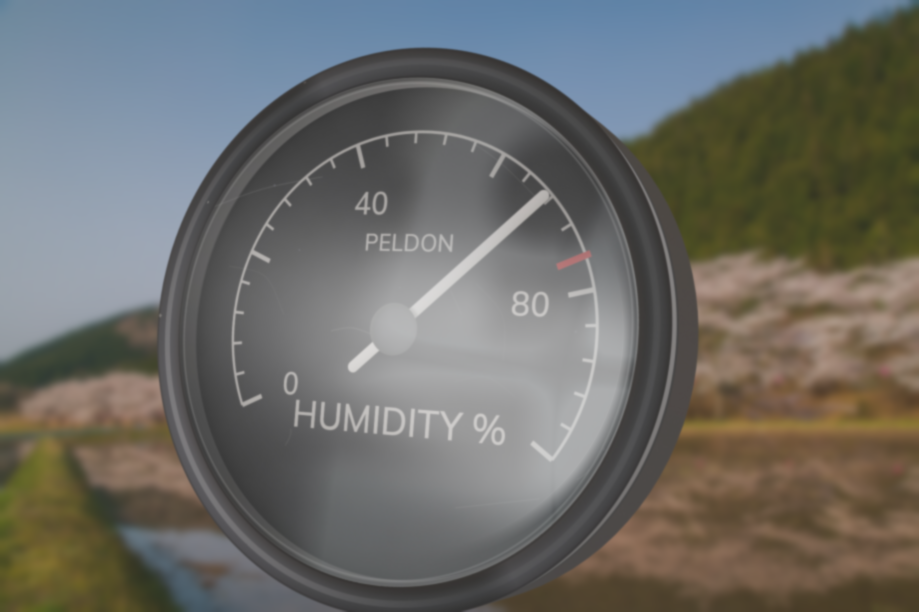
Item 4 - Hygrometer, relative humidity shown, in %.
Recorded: 68 %
